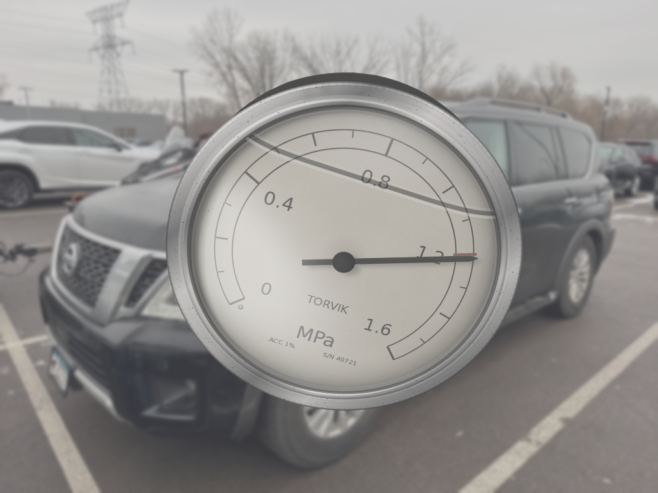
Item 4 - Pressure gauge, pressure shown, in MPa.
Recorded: 1.2 MPa
